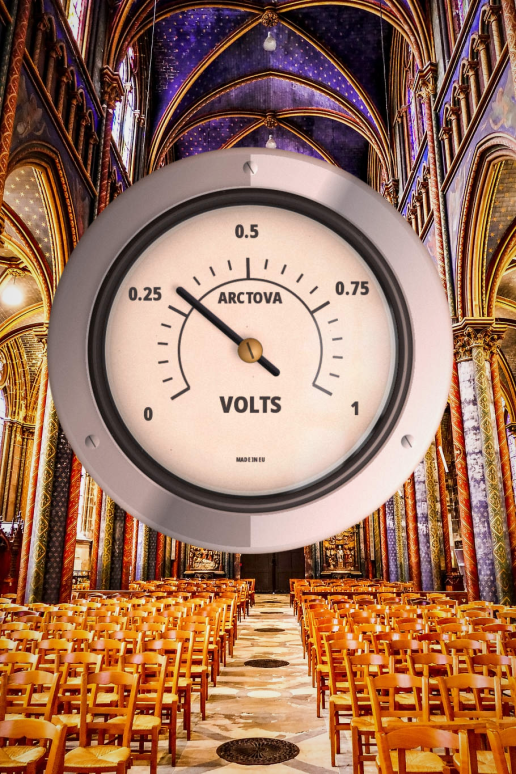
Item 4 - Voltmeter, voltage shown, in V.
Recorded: 0.3 V
